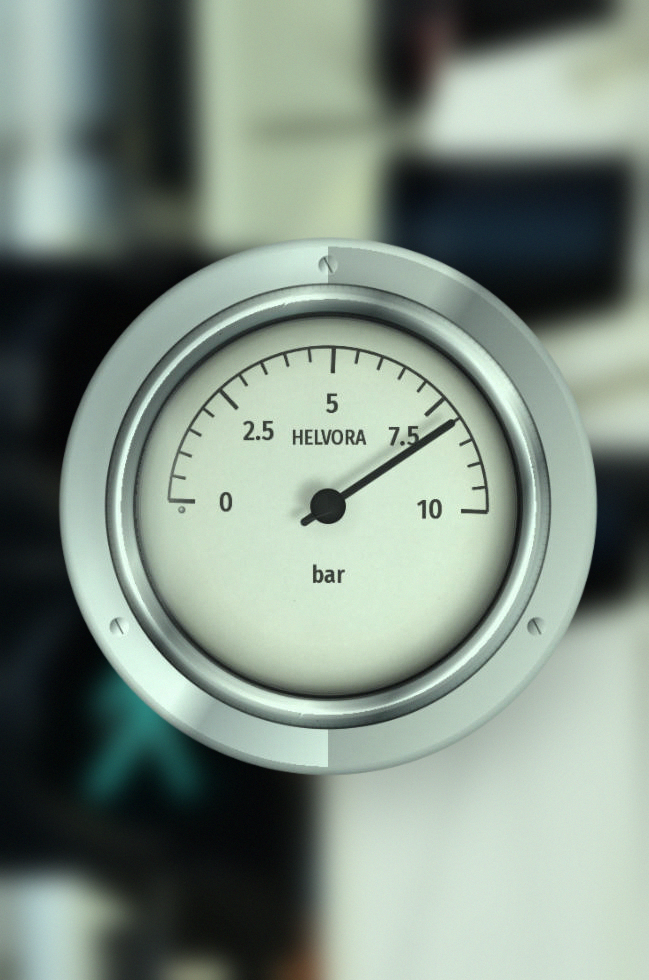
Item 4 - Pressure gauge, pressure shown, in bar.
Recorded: 8 bar
